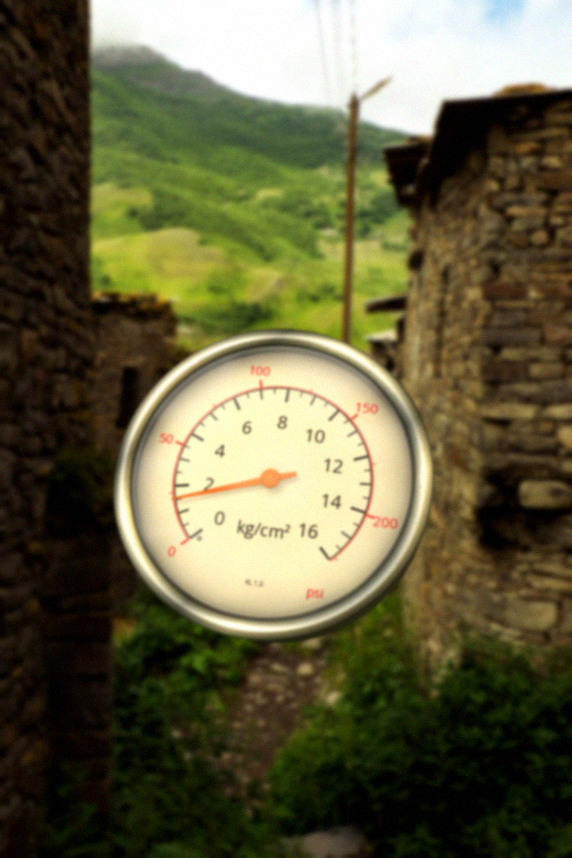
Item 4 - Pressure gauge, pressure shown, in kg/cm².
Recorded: 1.5 kg/cm²
